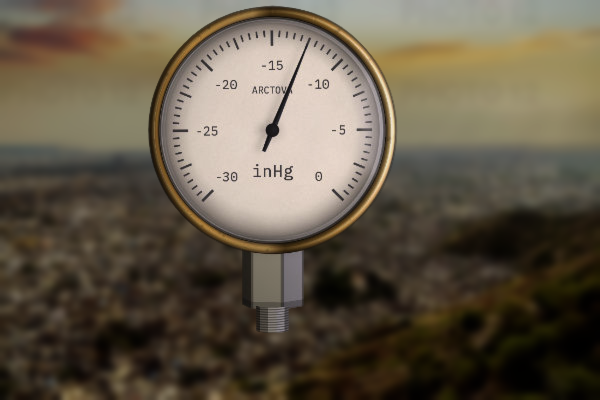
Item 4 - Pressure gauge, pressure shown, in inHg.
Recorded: -12.5 inHg
